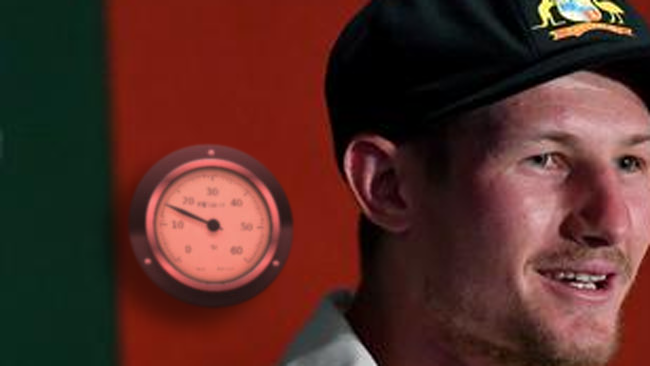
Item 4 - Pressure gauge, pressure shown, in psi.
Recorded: 15 psi
